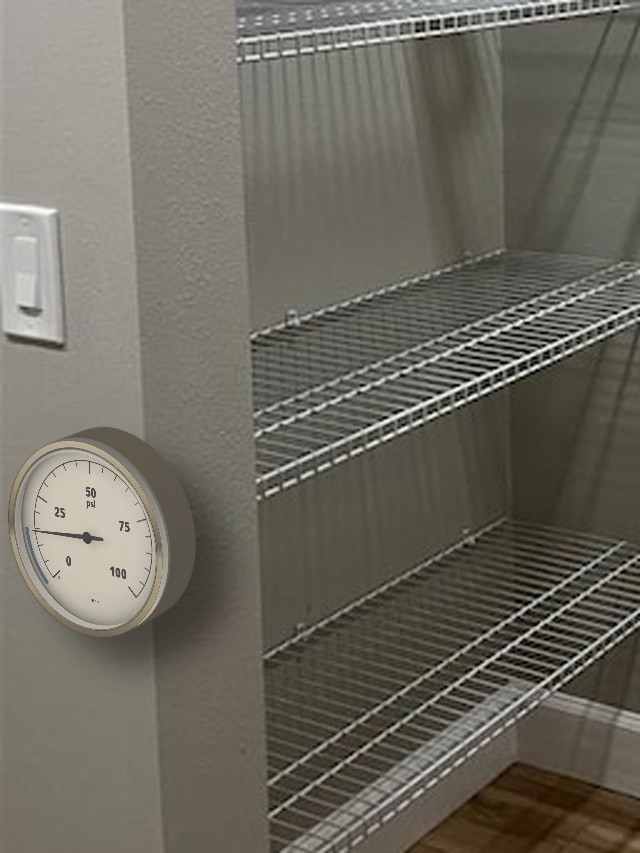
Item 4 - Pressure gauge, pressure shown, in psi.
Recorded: 15 psi
